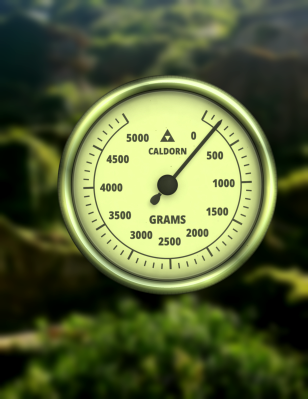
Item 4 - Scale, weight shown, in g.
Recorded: 200 g
